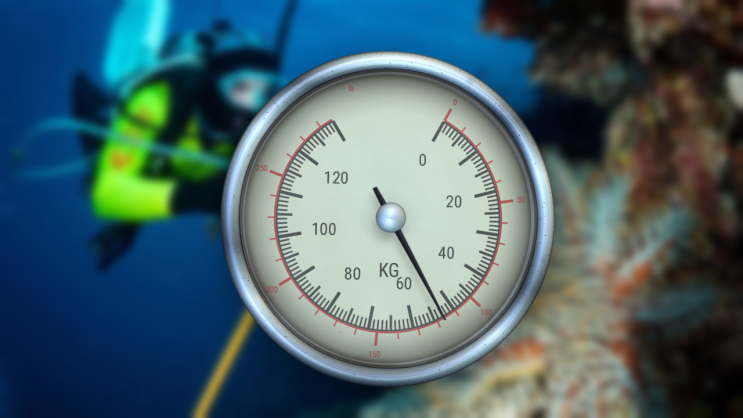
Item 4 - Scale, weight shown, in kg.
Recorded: 53 kg
